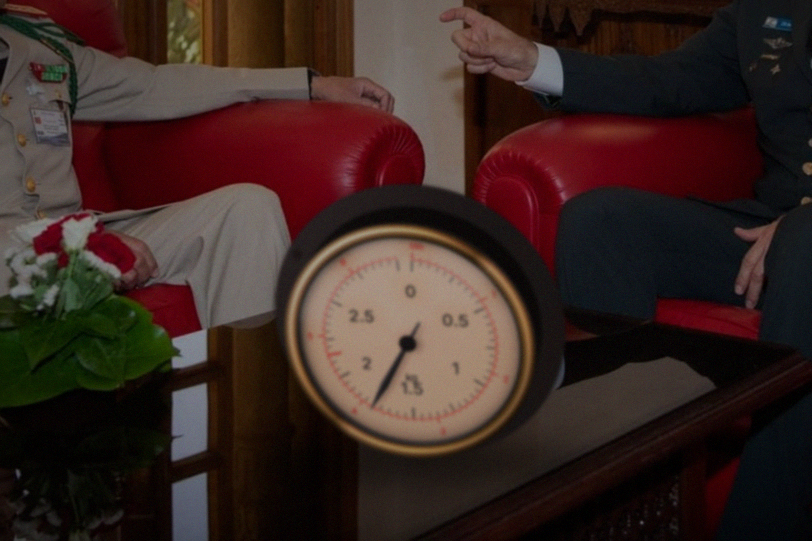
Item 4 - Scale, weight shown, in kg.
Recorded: 1.75 kg
